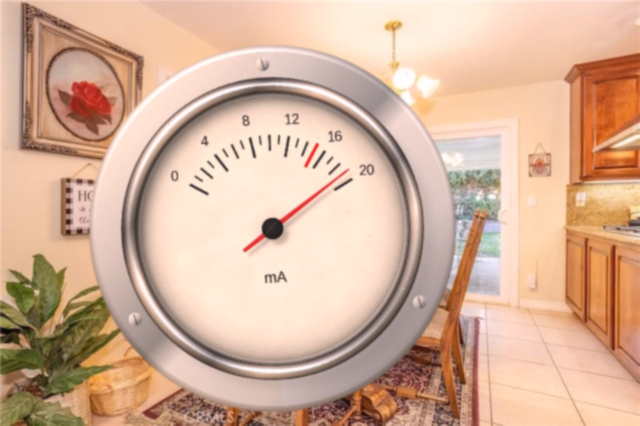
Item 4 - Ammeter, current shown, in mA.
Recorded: 19 mA
